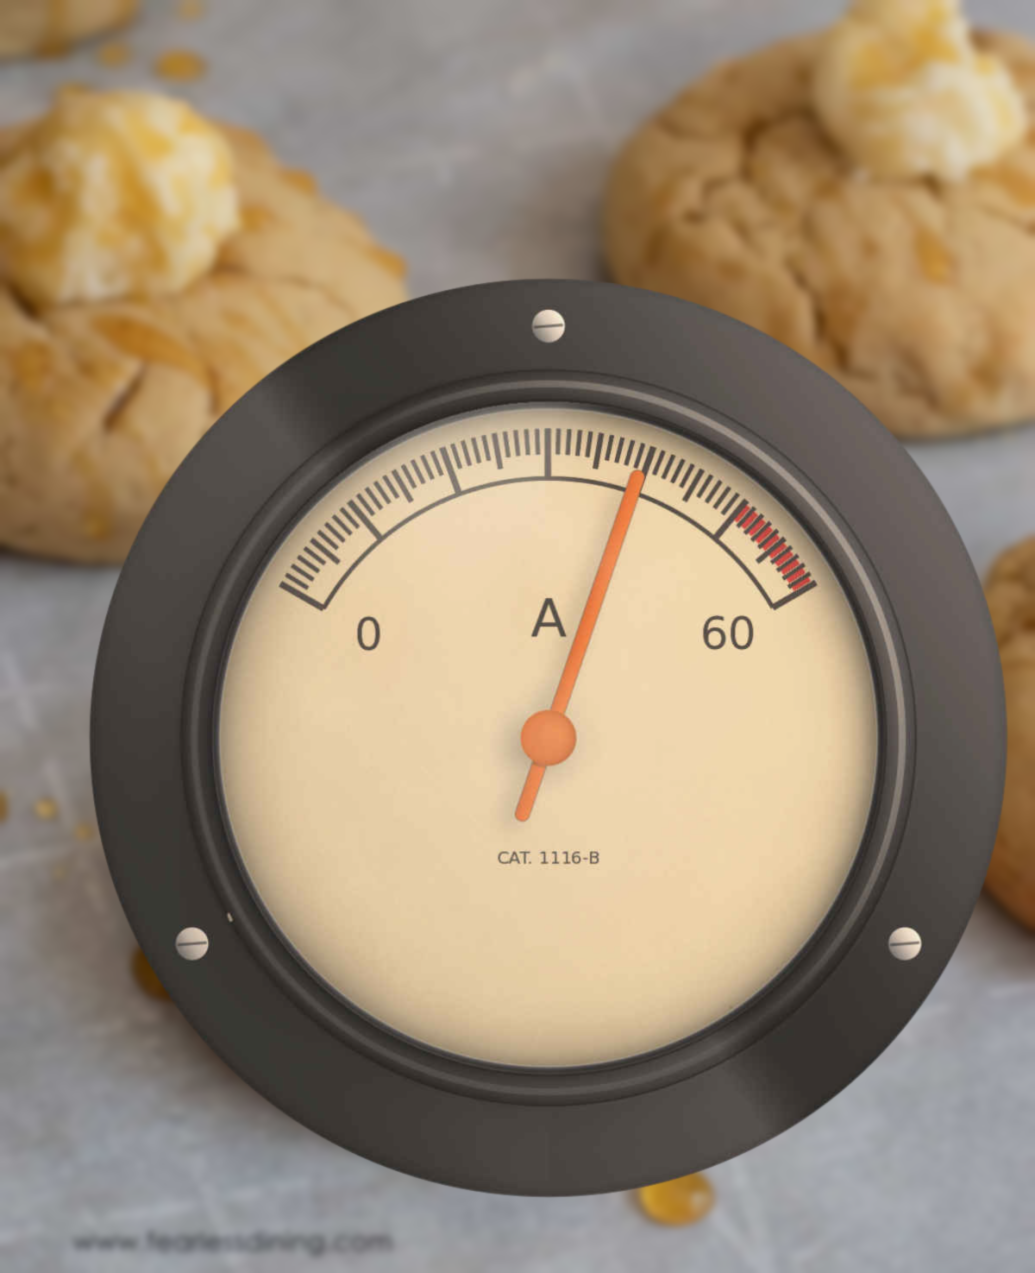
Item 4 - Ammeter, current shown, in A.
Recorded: 39.5 A
